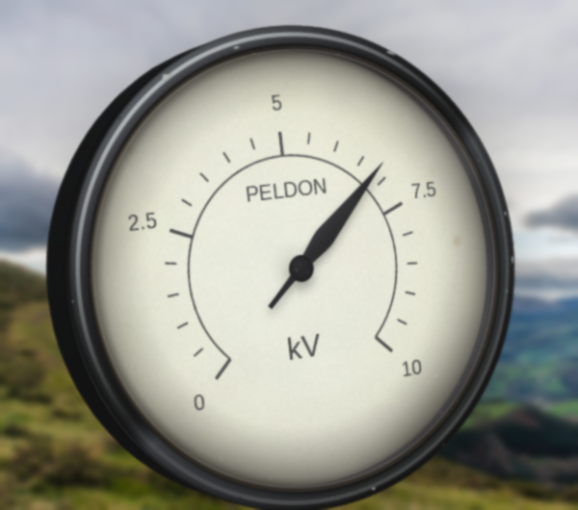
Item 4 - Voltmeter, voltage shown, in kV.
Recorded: 6.75 kV
